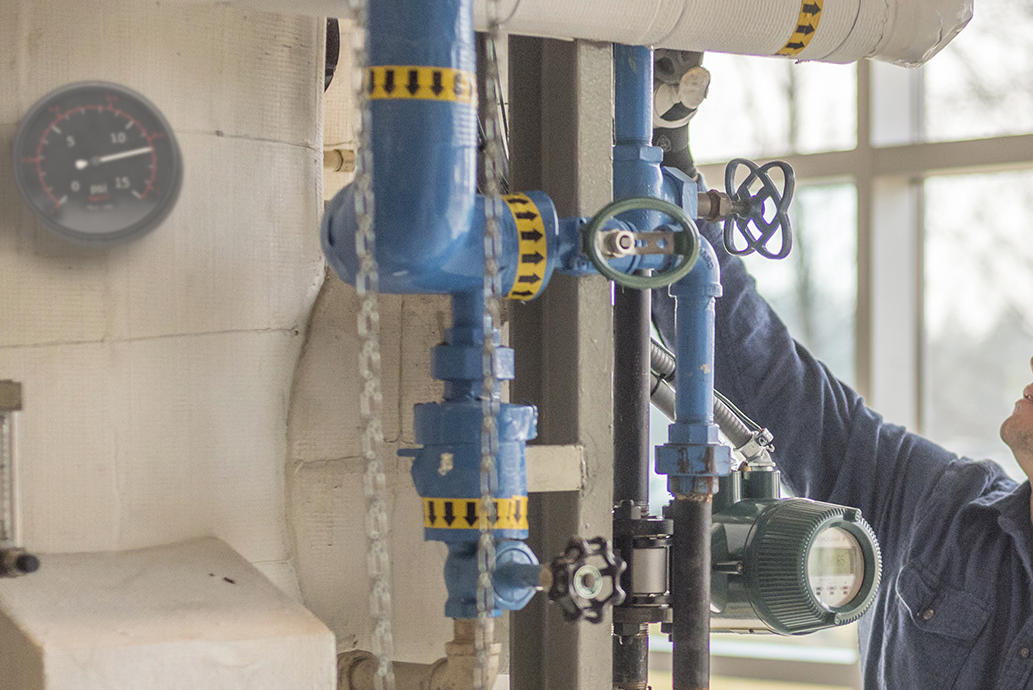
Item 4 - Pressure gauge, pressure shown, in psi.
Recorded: 12 psi
